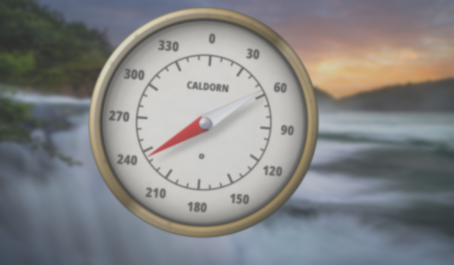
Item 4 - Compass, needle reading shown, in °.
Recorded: 235 °
